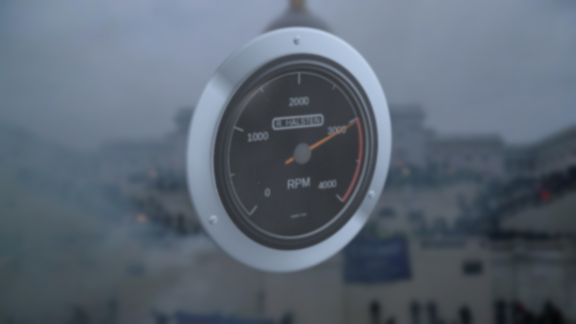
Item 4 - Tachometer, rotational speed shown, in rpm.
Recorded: 3000 rpm
